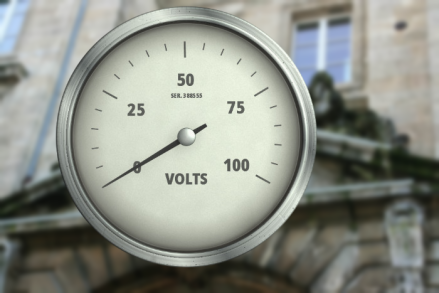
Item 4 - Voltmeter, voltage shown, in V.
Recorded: 0 V
